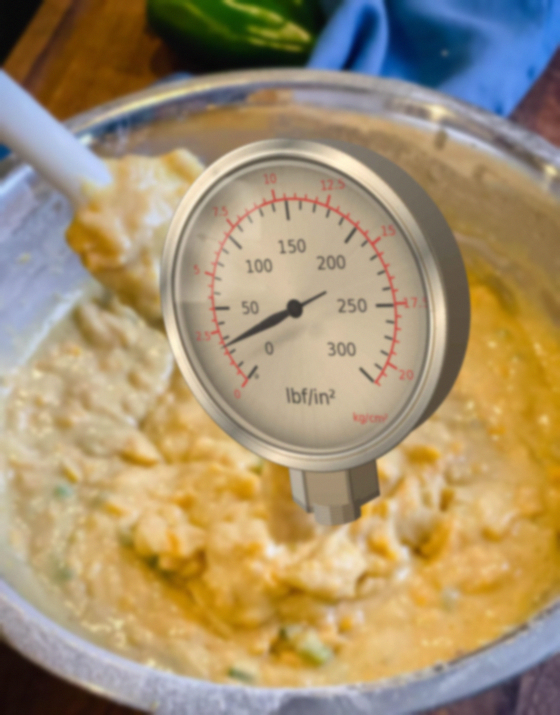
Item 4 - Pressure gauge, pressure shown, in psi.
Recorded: 25 psi
